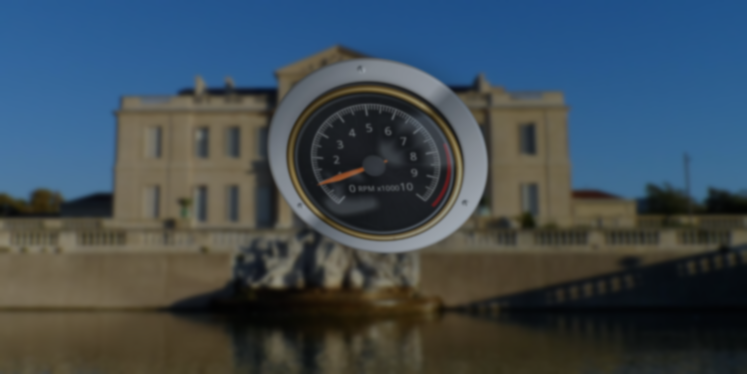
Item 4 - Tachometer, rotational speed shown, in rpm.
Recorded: 1000 rpm
